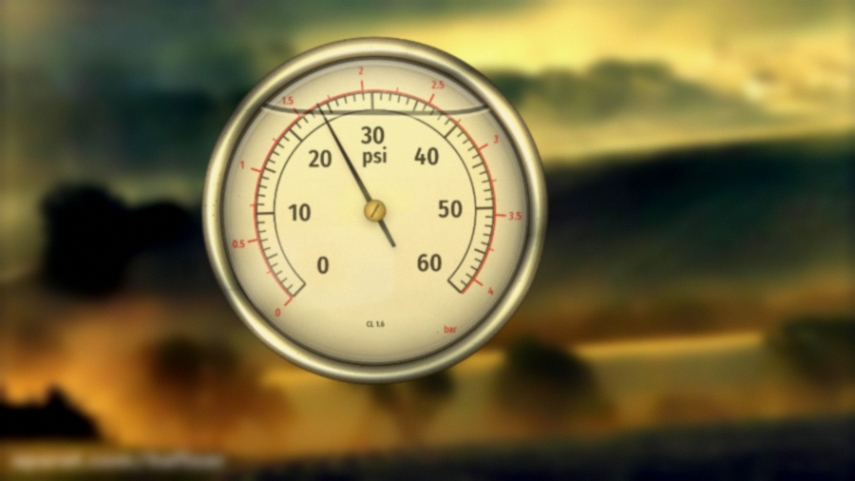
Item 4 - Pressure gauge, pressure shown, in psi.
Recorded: 24 psi
